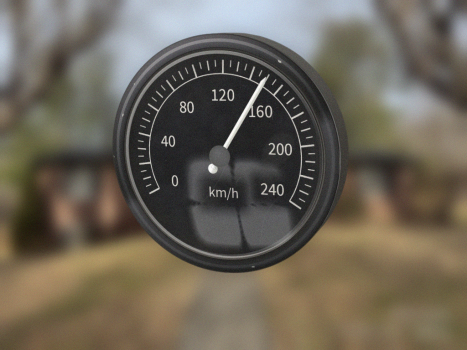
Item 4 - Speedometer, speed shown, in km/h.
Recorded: 150 km/h
